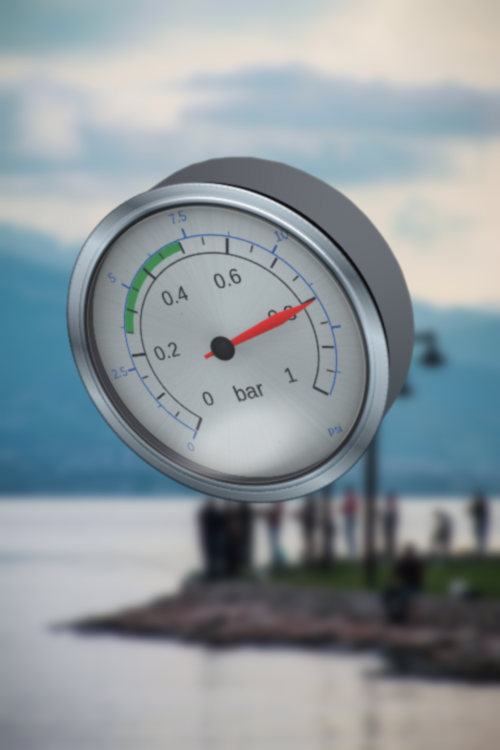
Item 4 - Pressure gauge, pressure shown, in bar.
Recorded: 0.8 bar
